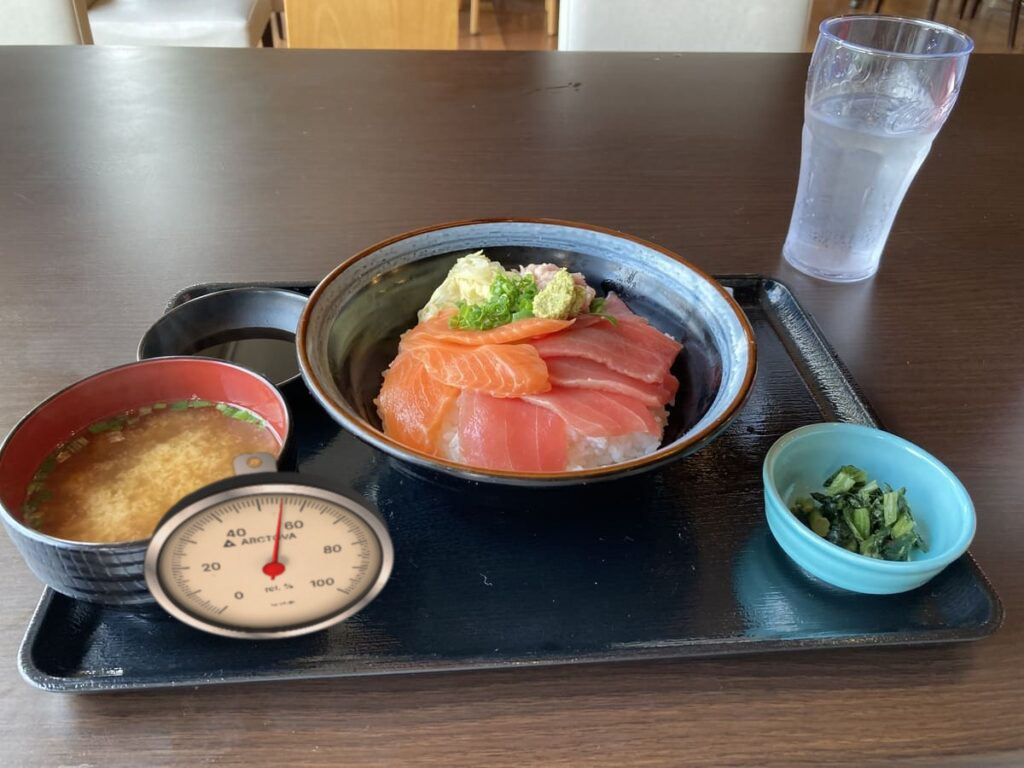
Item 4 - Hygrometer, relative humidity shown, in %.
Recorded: 55 %
